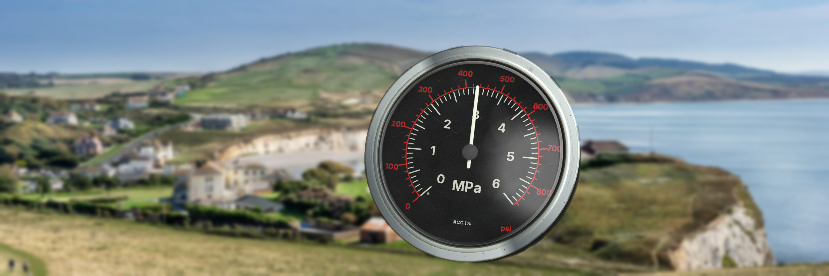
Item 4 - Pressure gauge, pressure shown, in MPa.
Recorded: 3 MPa
